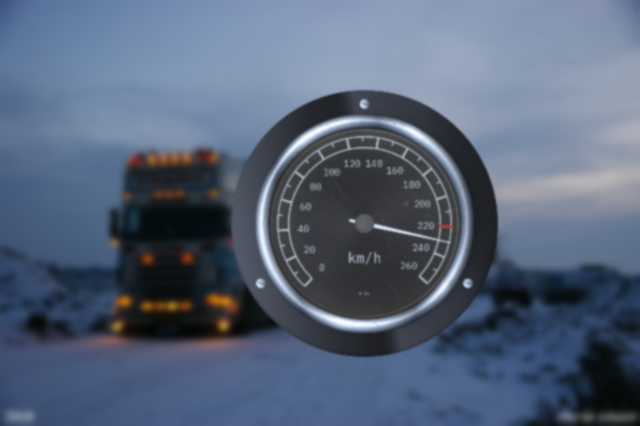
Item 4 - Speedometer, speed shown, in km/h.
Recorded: 230 km/h
